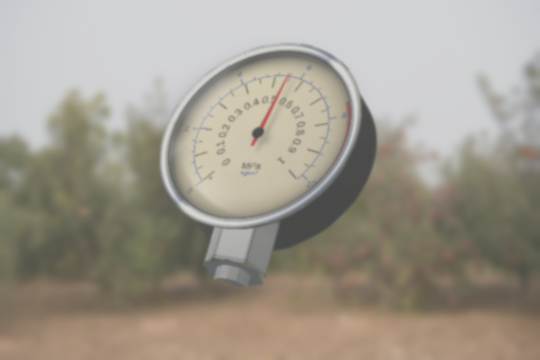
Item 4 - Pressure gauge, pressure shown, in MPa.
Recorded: 0.55 MPa
